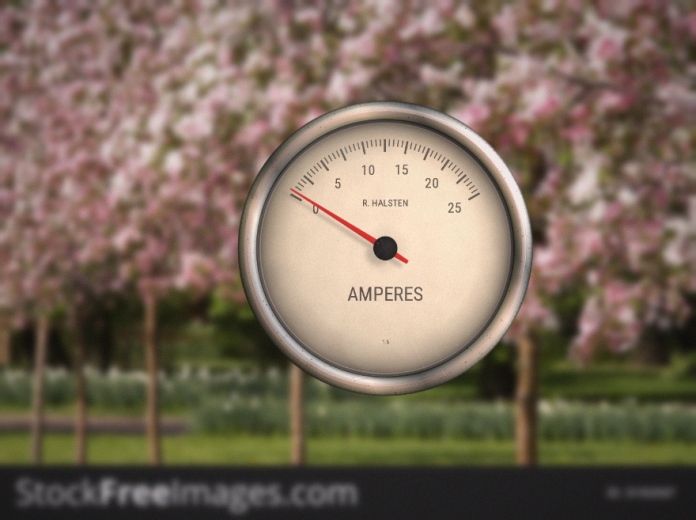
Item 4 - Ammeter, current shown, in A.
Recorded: 0.5 A
